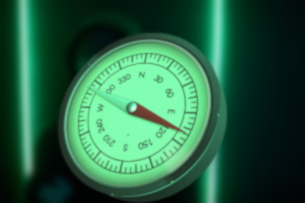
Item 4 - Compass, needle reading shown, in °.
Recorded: 110 °
